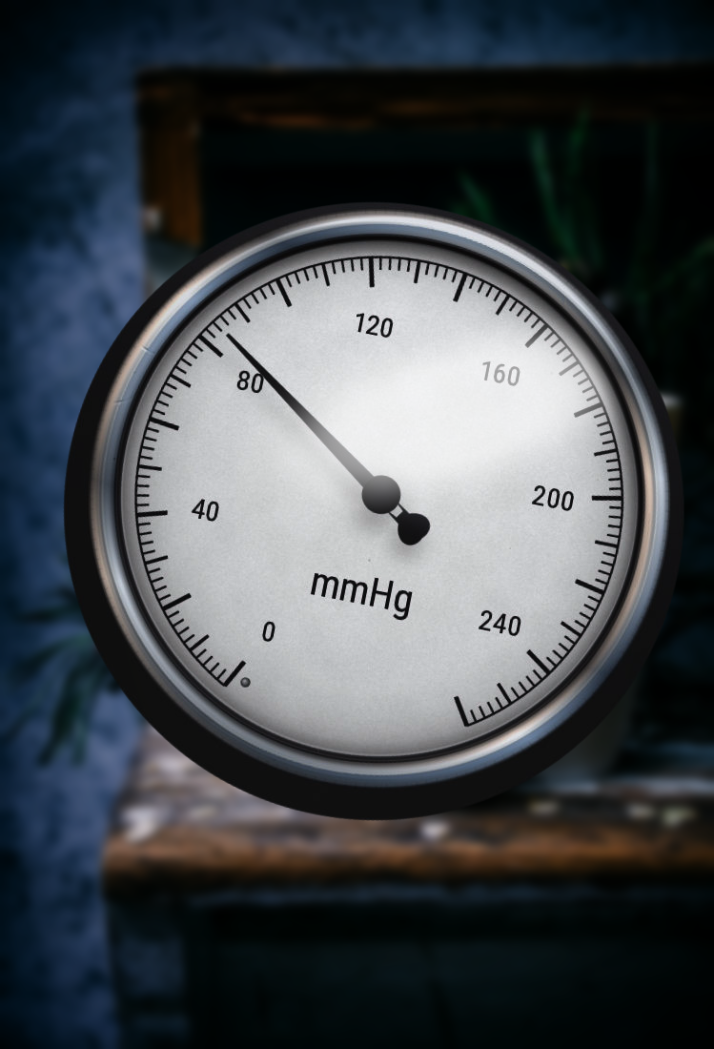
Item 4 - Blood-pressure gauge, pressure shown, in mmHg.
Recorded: 84 mmHg
